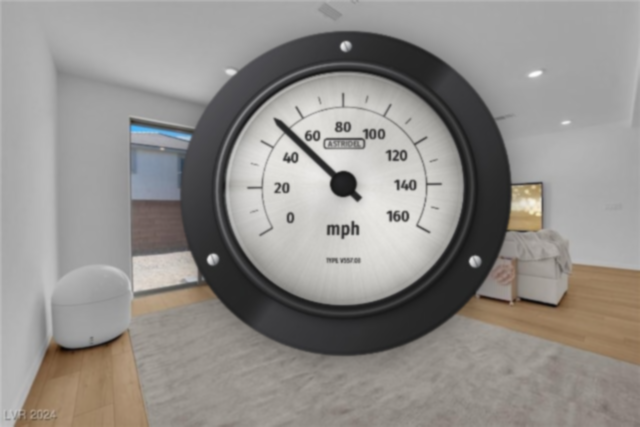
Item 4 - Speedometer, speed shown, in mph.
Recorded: 50 mph
